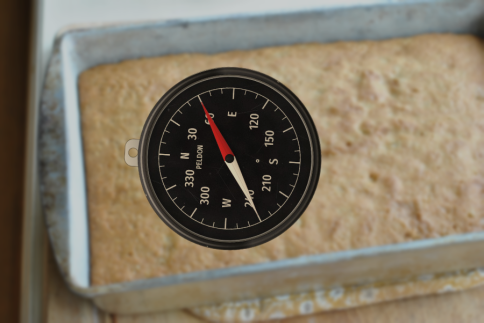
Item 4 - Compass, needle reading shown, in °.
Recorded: 60 °
